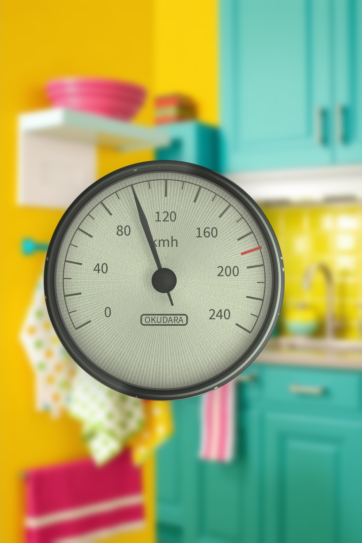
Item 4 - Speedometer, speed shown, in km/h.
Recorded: 100 km/h
